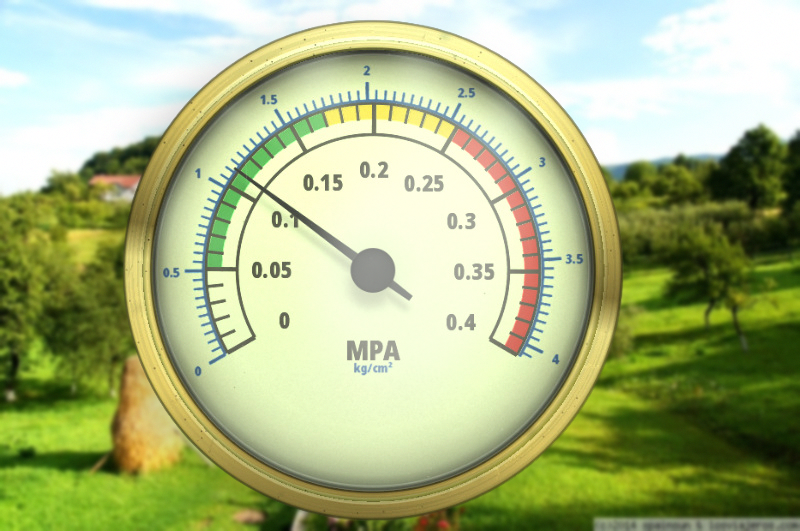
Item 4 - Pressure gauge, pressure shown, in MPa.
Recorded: 0.11 MPa
